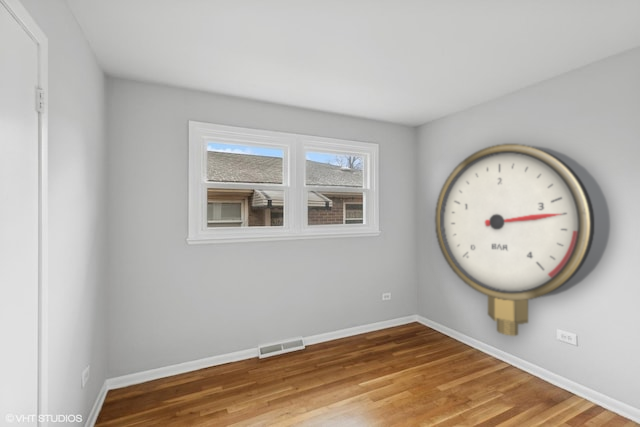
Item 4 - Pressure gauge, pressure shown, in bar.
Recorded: 3.2 bar
